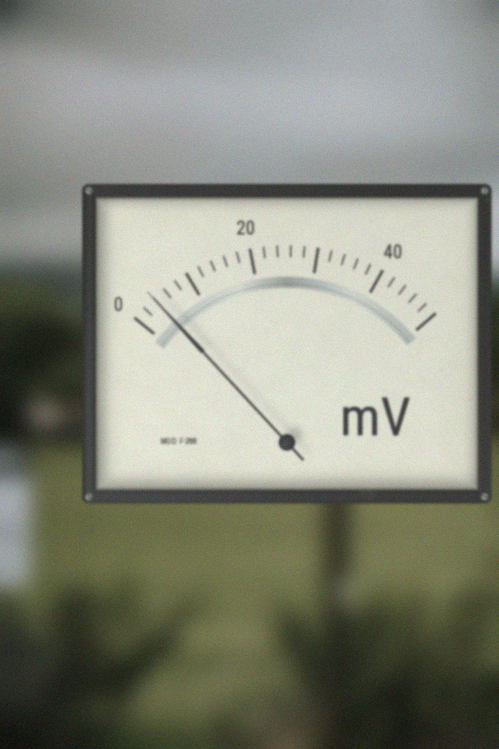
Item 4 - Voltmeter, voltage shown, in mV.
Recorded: 4 mV
